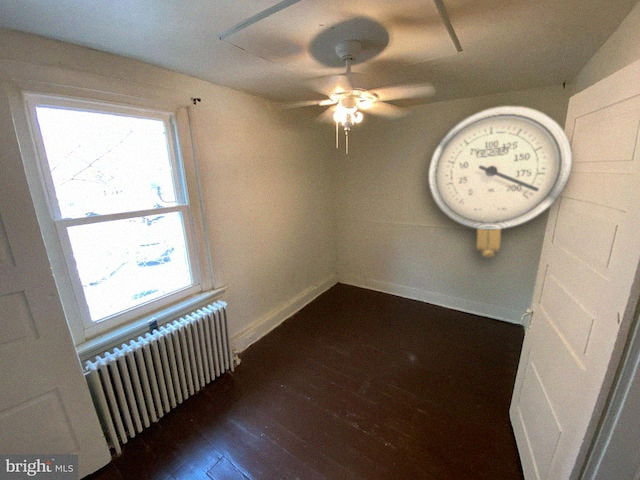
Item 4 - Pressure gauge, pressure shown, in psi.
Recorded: 190 psi
